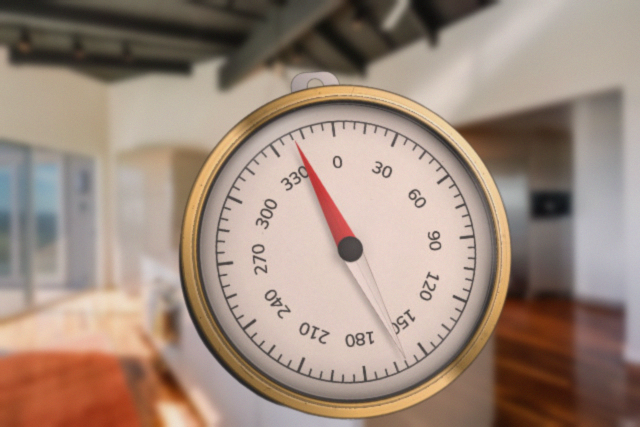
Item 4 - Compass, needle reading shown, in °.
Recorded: 340 °
